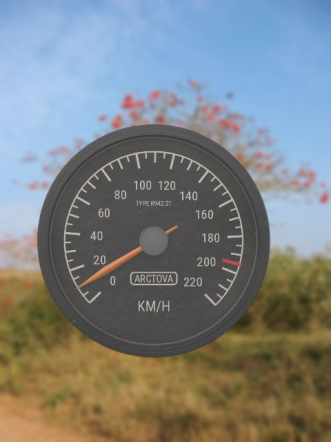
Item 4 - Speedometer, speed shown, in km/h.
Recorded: 10 km/h
